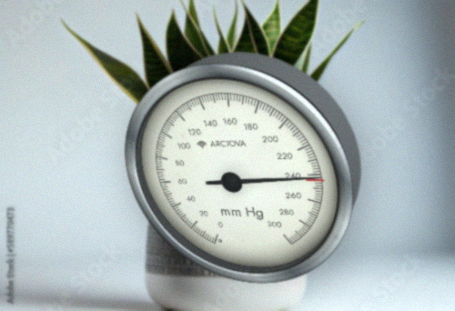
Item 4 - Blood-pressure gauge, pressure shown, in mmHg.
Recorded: 240 mmHg
